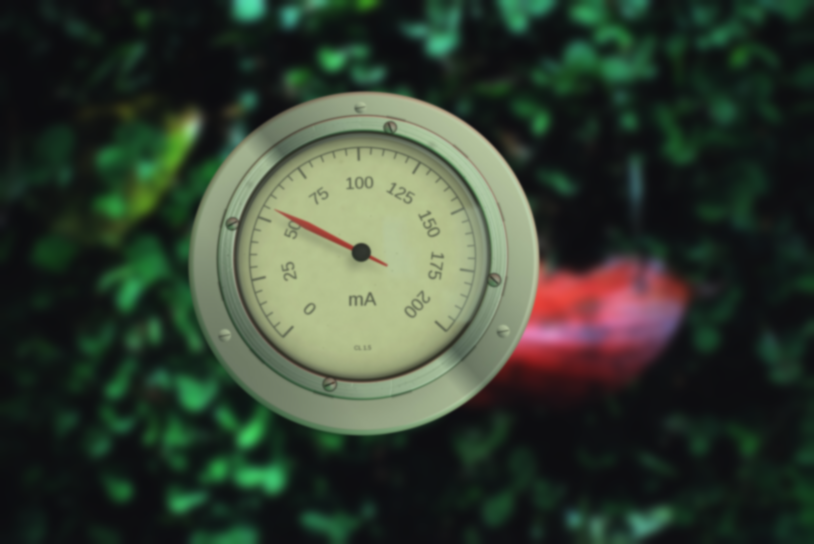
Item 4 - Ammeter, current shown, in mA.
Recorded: 55 mA
